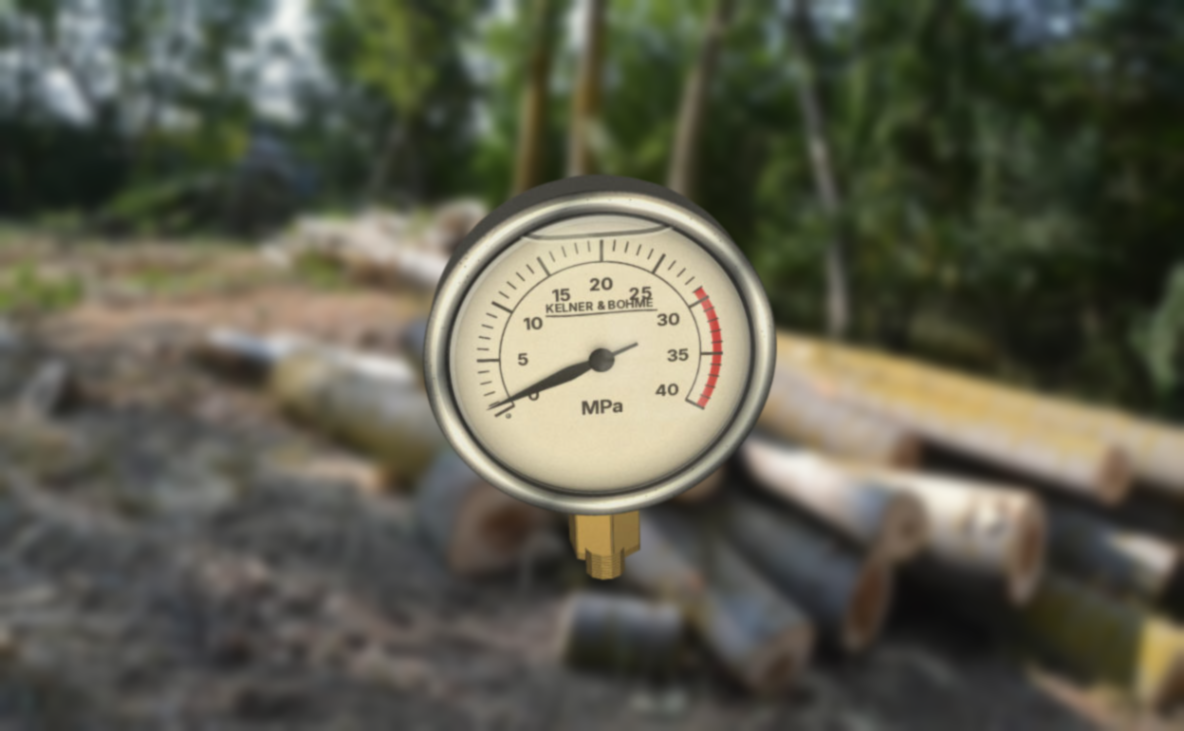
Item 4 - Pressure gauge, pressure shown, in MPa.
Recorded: 1 MPa
